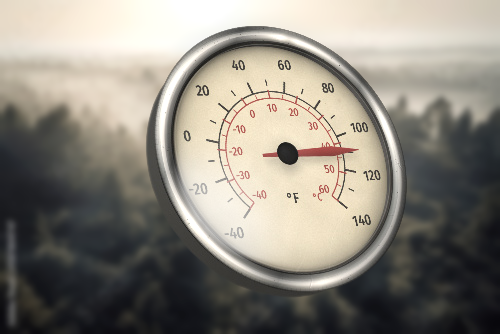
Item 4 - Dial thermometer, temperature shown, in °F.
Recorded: 110 °F
